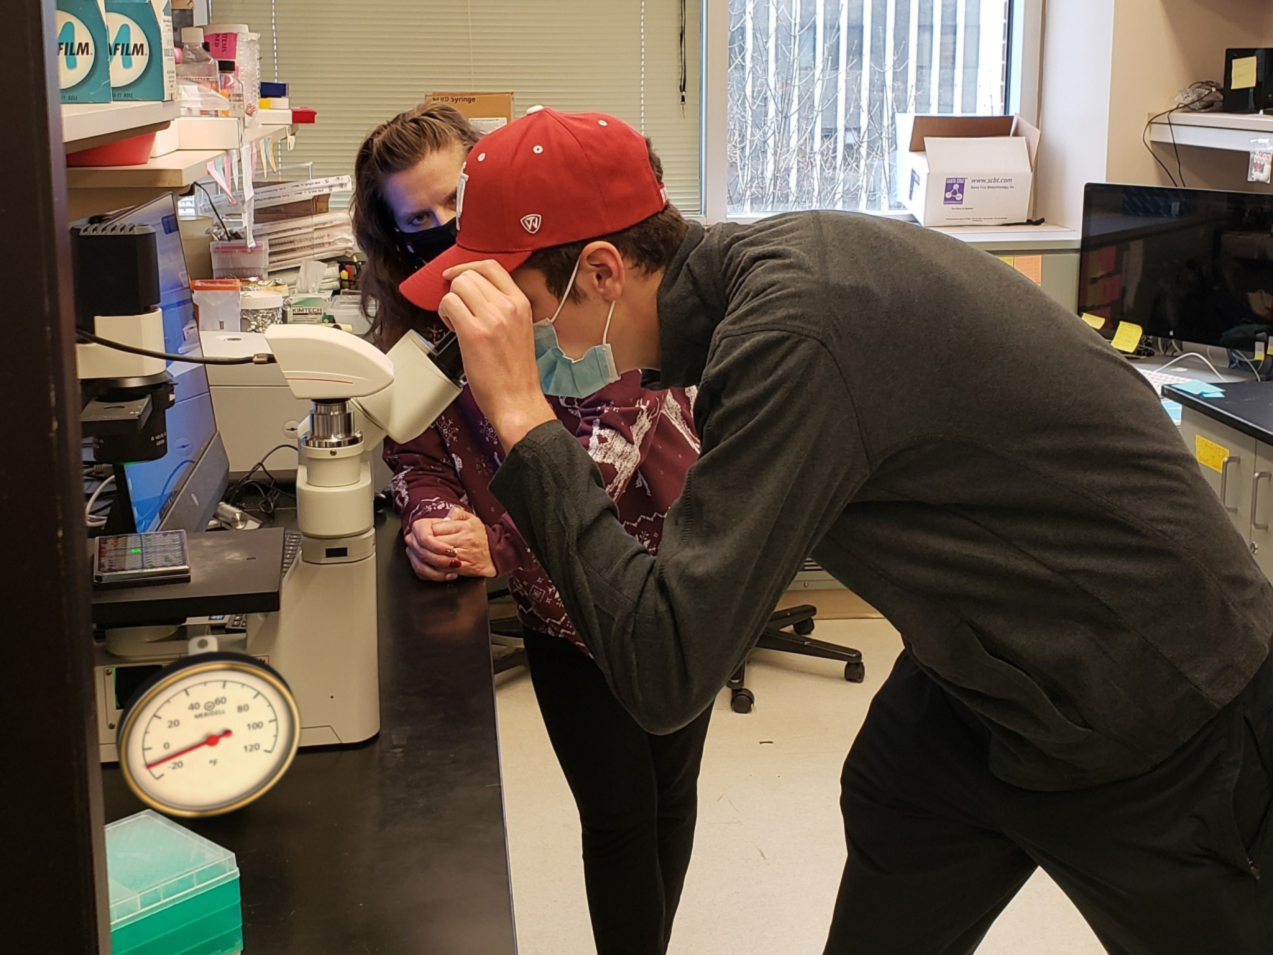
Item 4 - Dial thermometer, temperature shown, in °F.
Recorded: -10 °F
